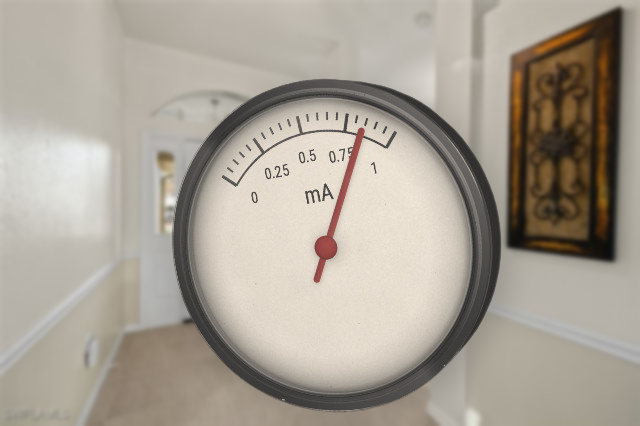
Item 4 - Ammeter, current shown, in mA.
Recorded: 0.85 mA
